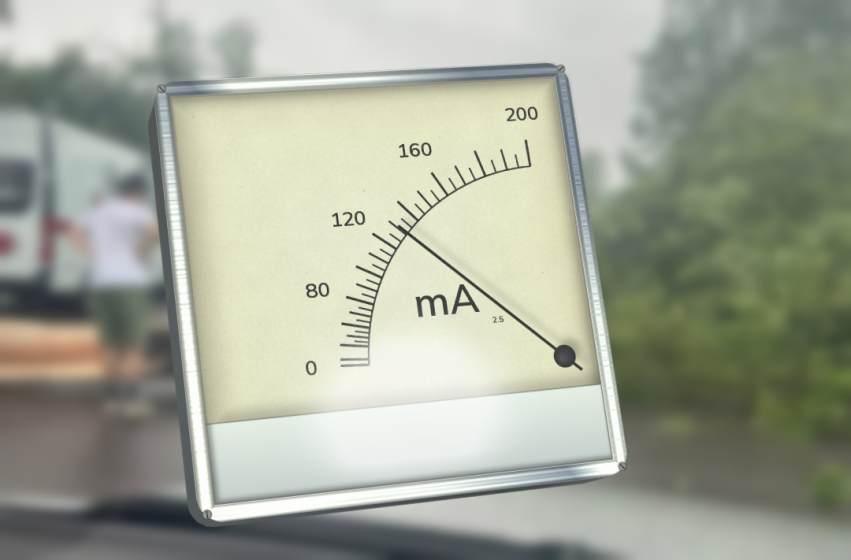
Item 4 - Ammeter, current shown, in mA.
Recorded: 130 mA
